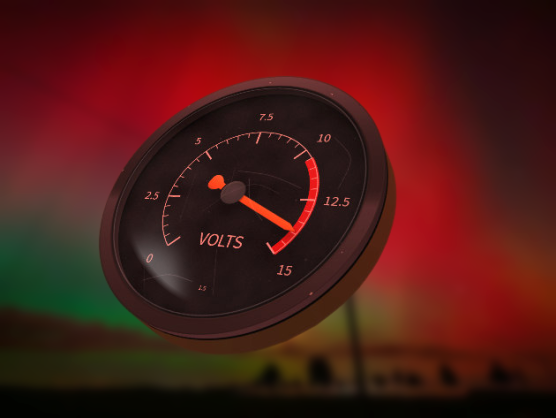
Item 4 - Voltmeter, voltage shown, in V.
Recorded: 14 V
